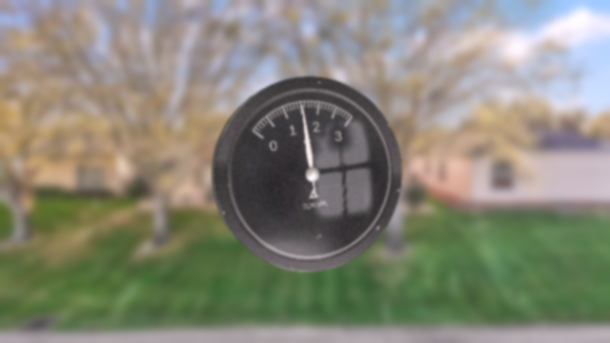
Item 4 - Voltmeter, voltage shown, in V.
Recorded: 1.5 V
